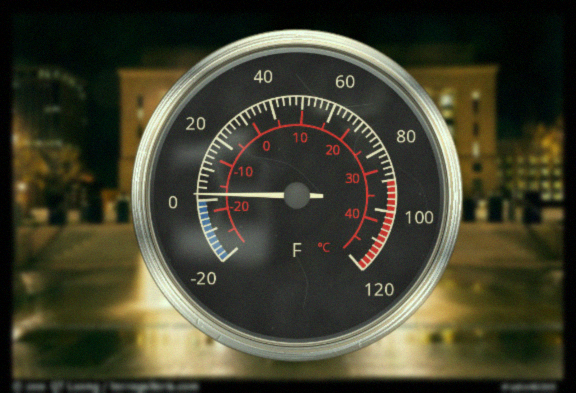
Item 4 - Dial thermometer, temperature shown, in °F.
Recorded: 2 °F
